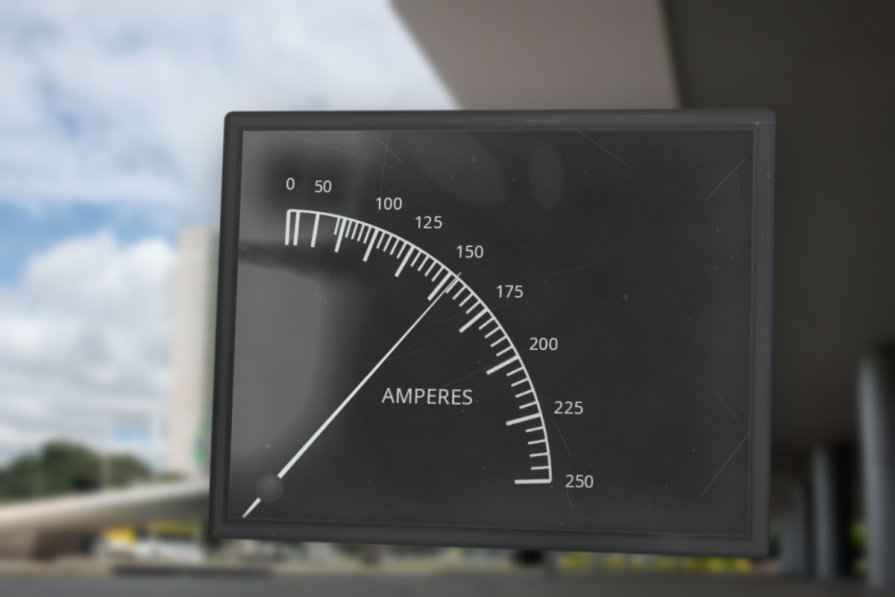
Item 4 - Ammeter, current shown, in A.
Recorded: 155 A
